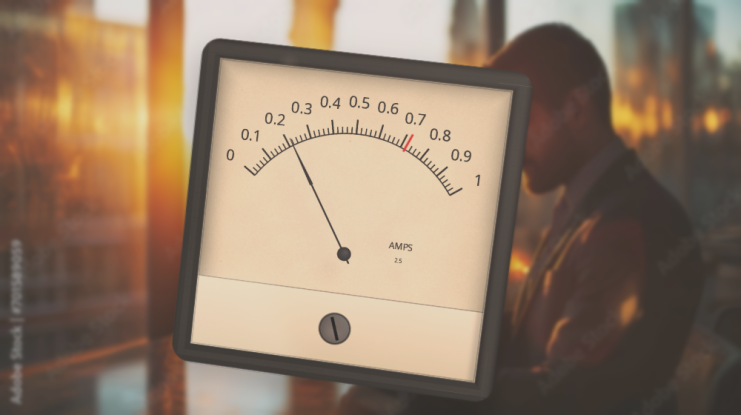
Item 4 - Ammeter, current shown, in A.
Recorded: 0.22 A
